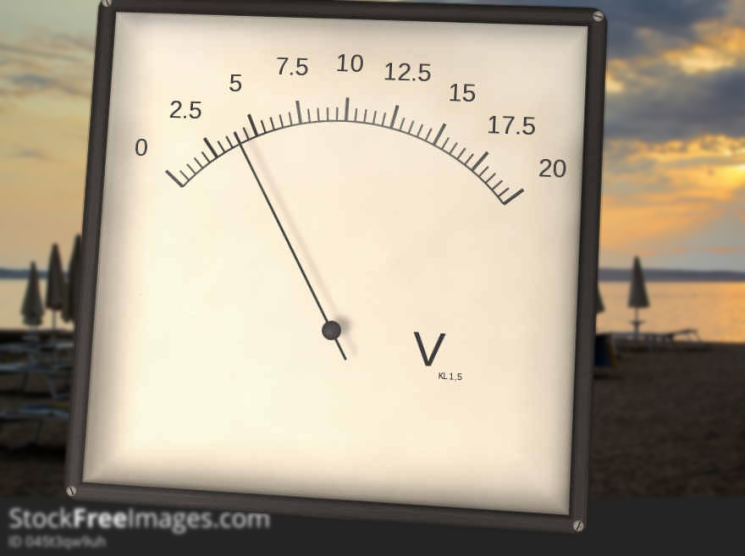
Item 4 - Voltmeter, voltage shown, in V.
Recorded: 4 V
